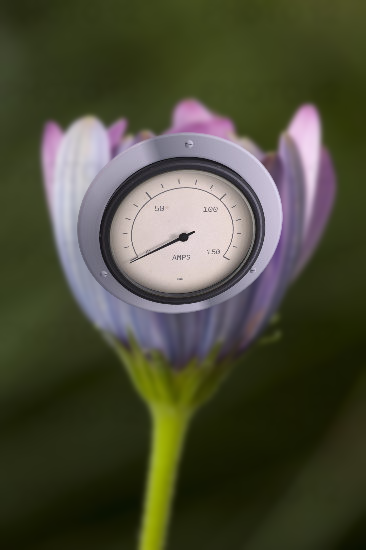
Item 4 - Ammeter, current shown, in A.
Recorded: 0 A
